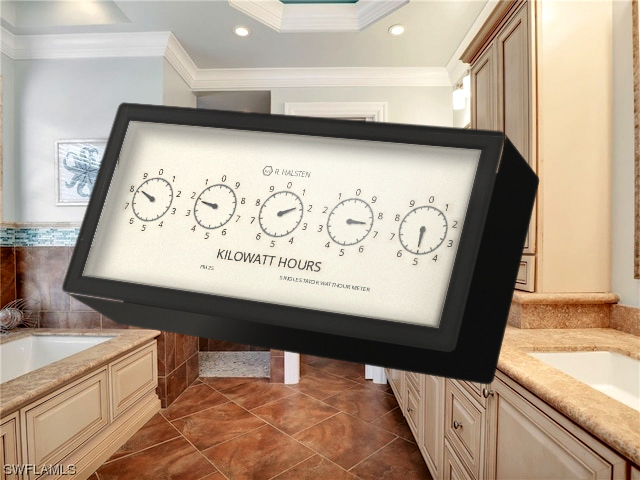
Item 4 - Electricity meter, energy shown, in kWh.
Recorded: 82175 kWh
